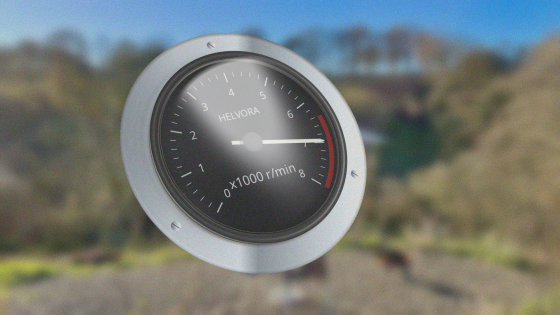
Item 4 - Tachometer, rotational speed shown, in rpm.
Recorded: 7000 rpm
